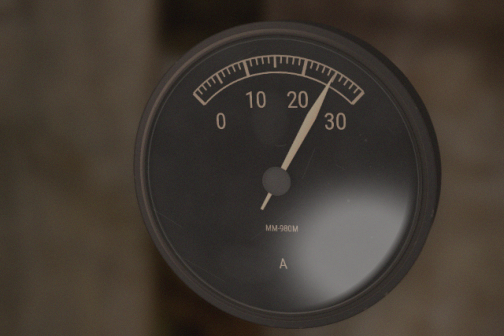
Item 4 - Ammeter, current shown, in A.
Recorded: 25 A
